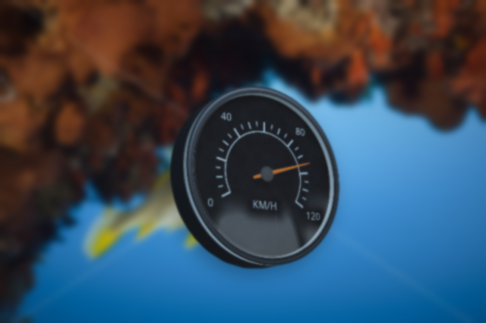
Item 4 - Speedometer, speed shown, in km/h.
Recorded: 95 km/h
